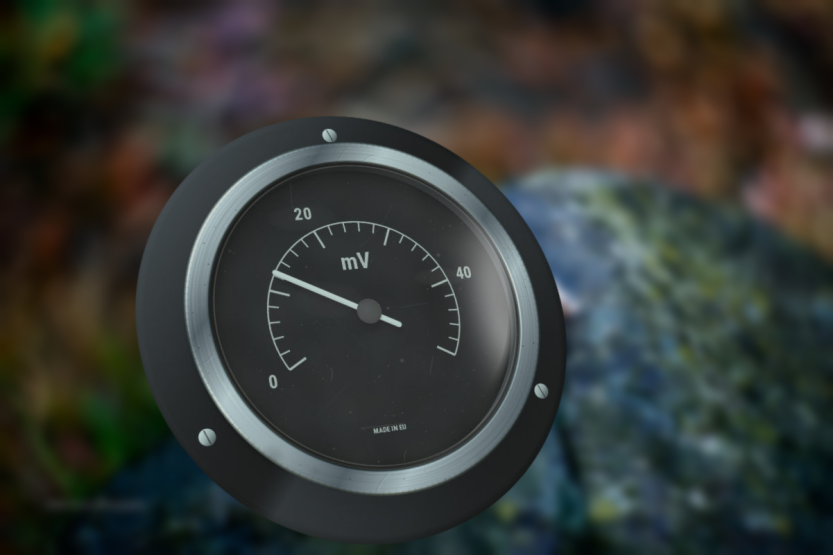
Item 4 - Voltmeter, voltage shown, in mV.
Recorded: 12 mV
